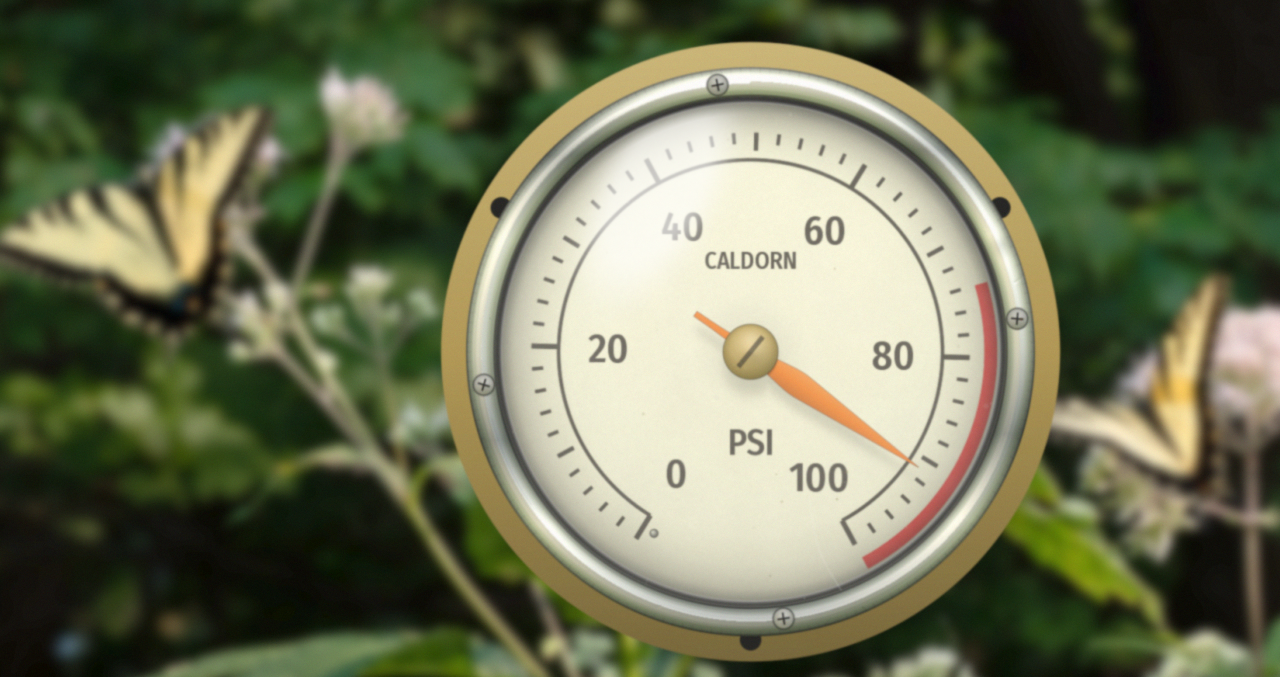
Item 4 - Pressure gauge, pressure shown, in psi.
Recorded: 91 psi
